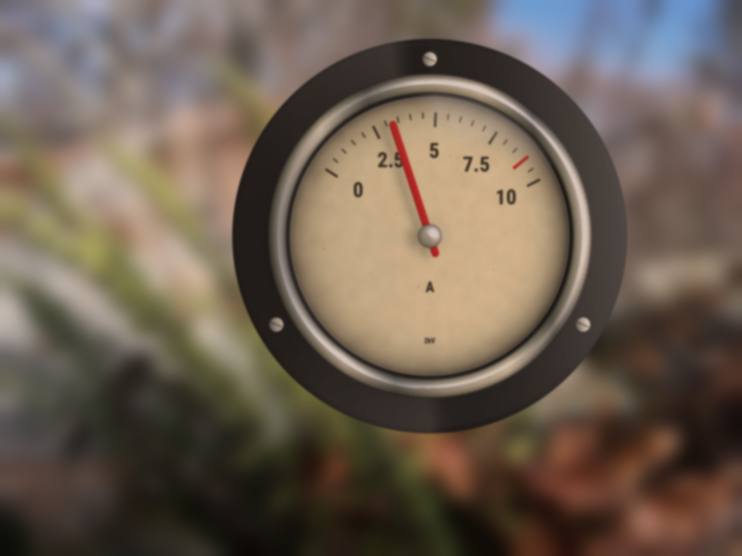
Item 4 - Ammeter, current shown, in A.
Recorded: 3.25 A
